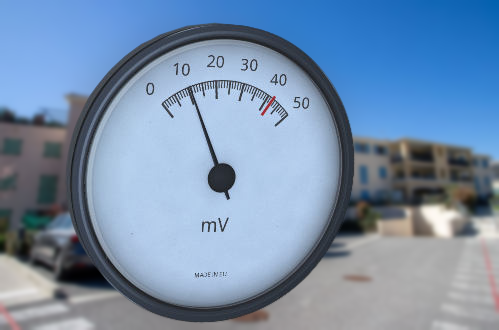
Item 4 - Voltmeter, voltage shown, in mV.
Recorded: 10 mV
